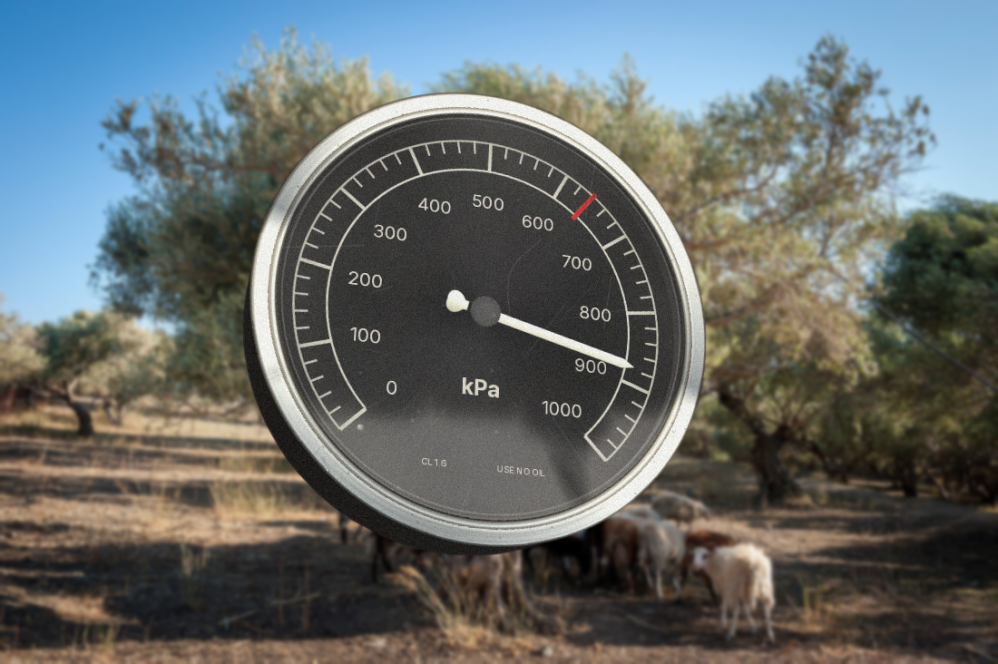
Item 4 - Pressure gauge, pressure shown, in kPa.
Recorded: 880 kPa
